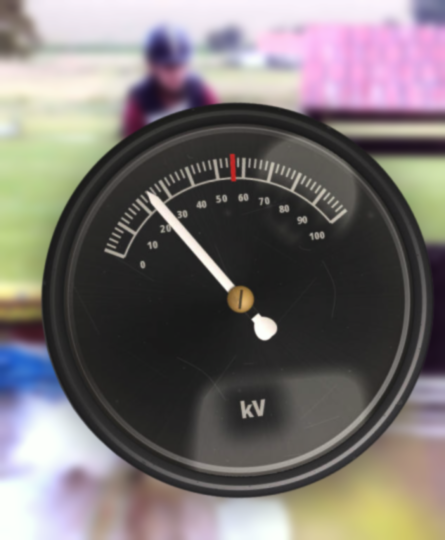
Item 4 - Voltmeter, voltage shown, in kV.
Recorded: 24 kV
